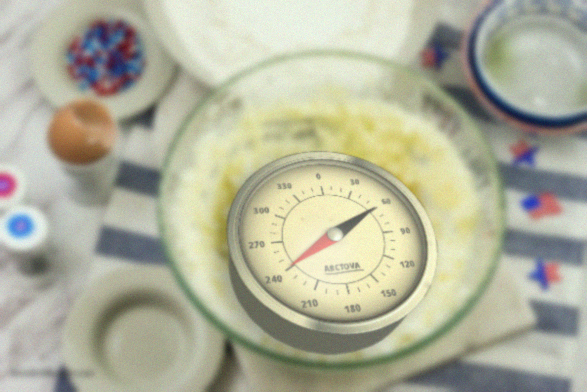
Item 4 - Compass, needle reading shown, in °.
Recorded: 240 °
